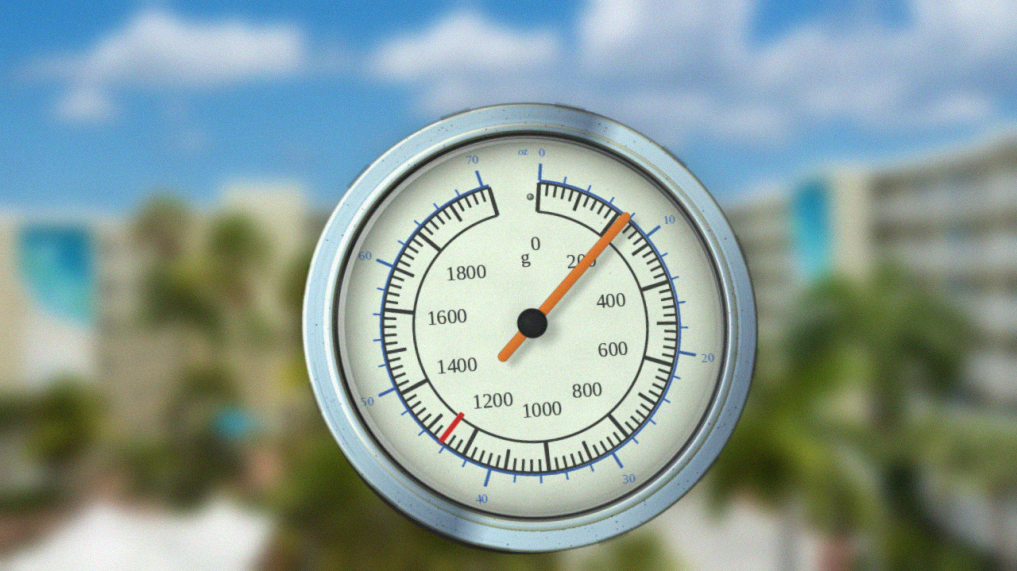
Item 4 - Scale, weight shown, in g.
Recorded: 220 g
